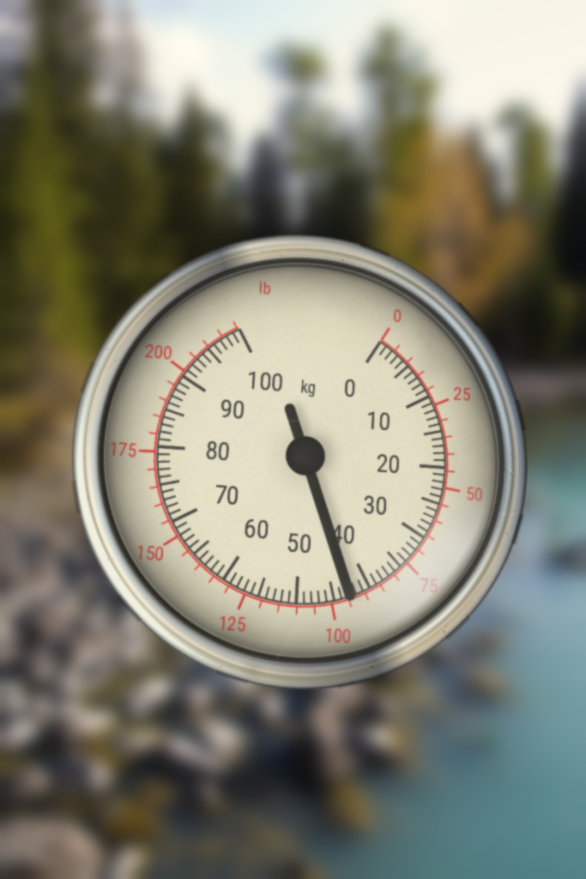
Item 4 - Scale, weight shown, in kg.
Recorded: 43 kg
